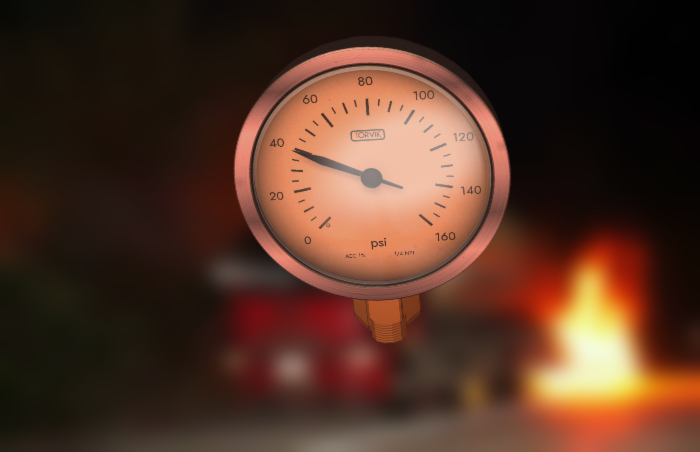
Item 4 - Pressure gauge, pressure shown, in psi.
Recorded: 40 psi
